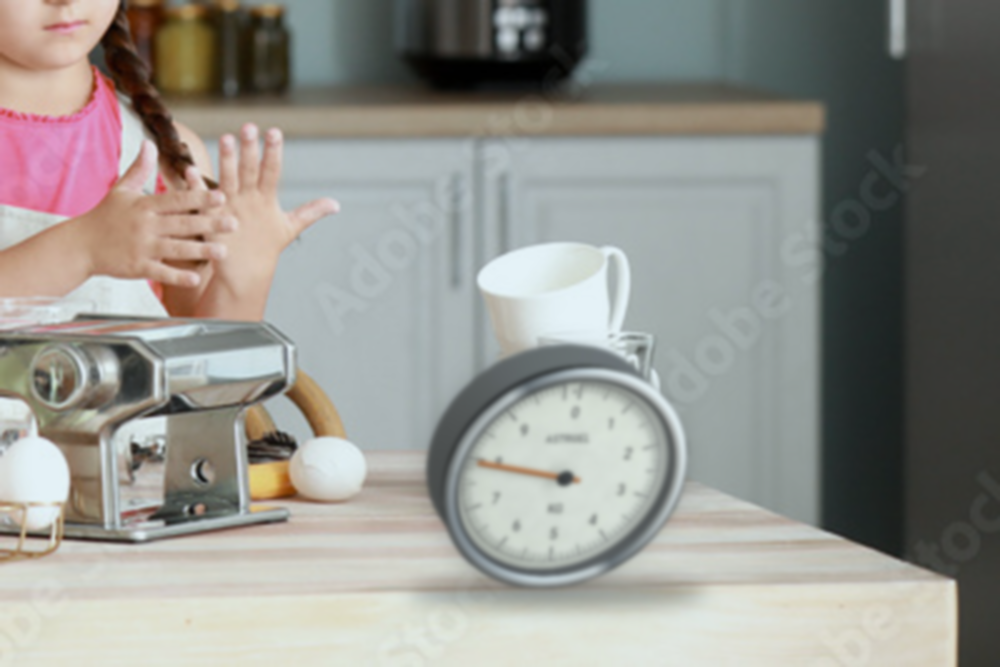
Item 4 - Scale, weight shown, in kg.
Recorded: 8 kg
